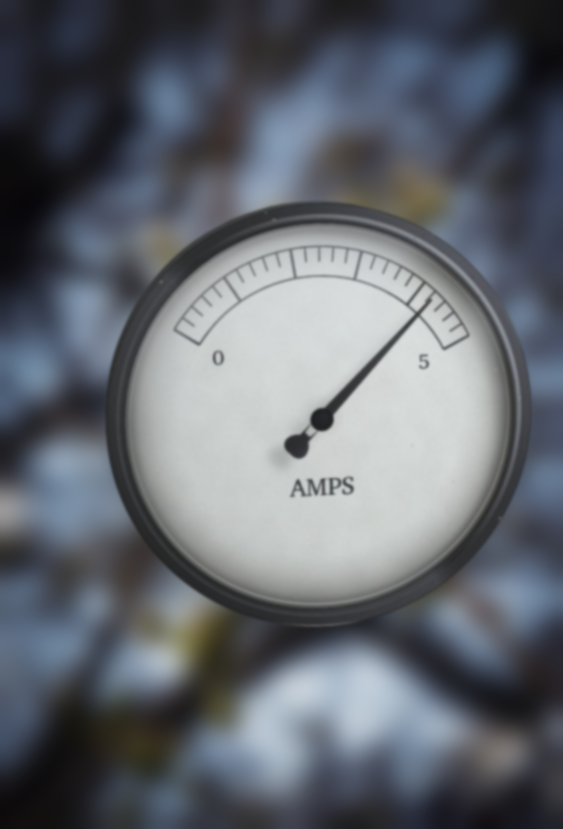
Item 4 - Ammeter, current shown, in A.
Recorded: 4.2 A
